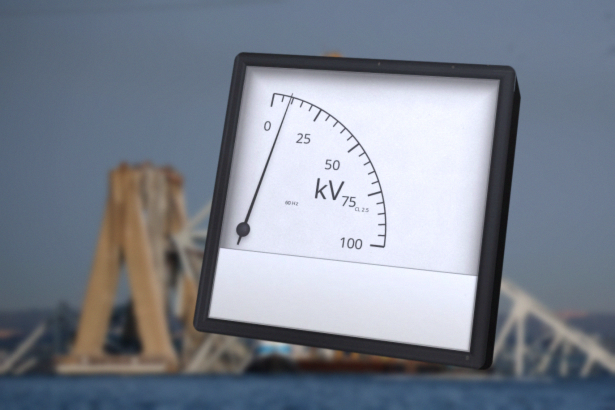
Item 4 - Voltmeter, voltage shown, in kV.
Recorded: 10 kV
